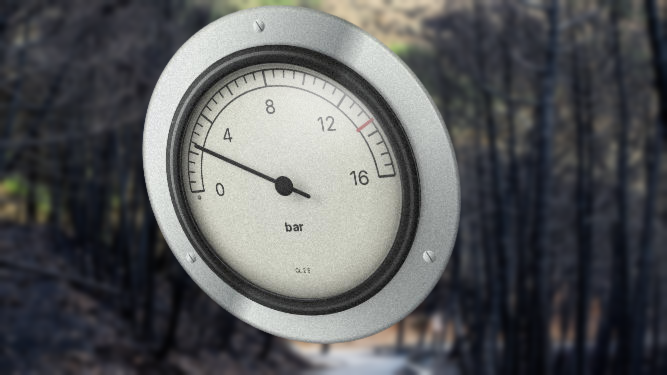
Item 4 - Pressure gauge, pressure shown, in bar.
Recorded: 2.5 bar
